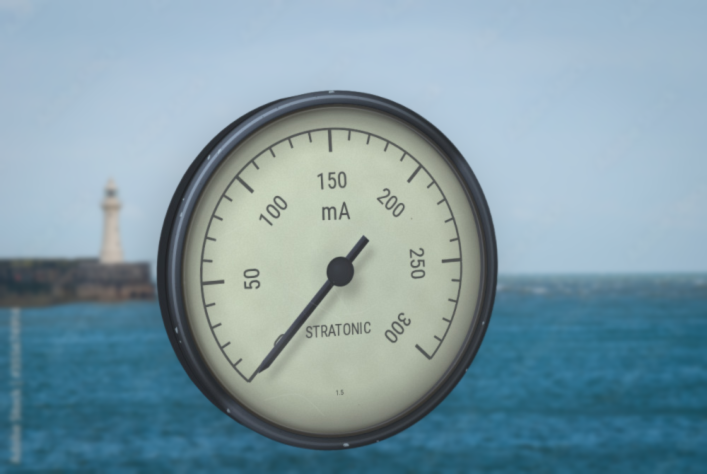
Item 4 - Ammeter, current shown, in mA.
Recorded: 0 mA
